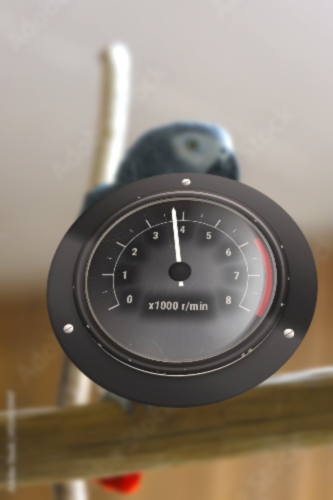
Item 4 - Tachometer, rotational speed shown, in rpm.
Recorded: 3750 rpm
